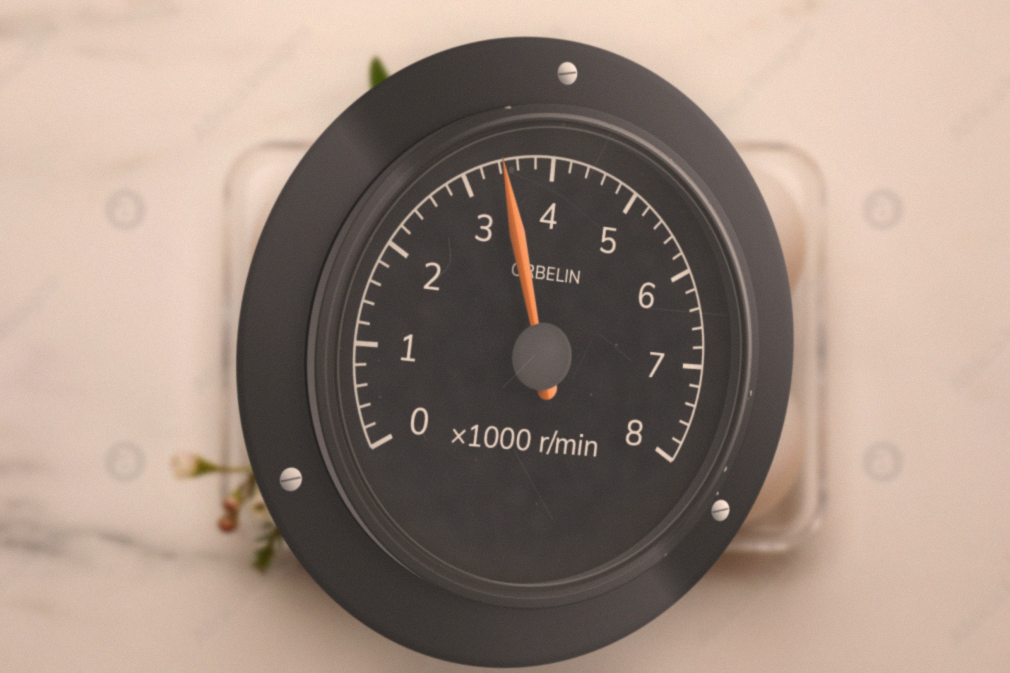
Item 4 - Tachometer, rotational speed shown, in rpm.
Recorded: 3400 rpm
